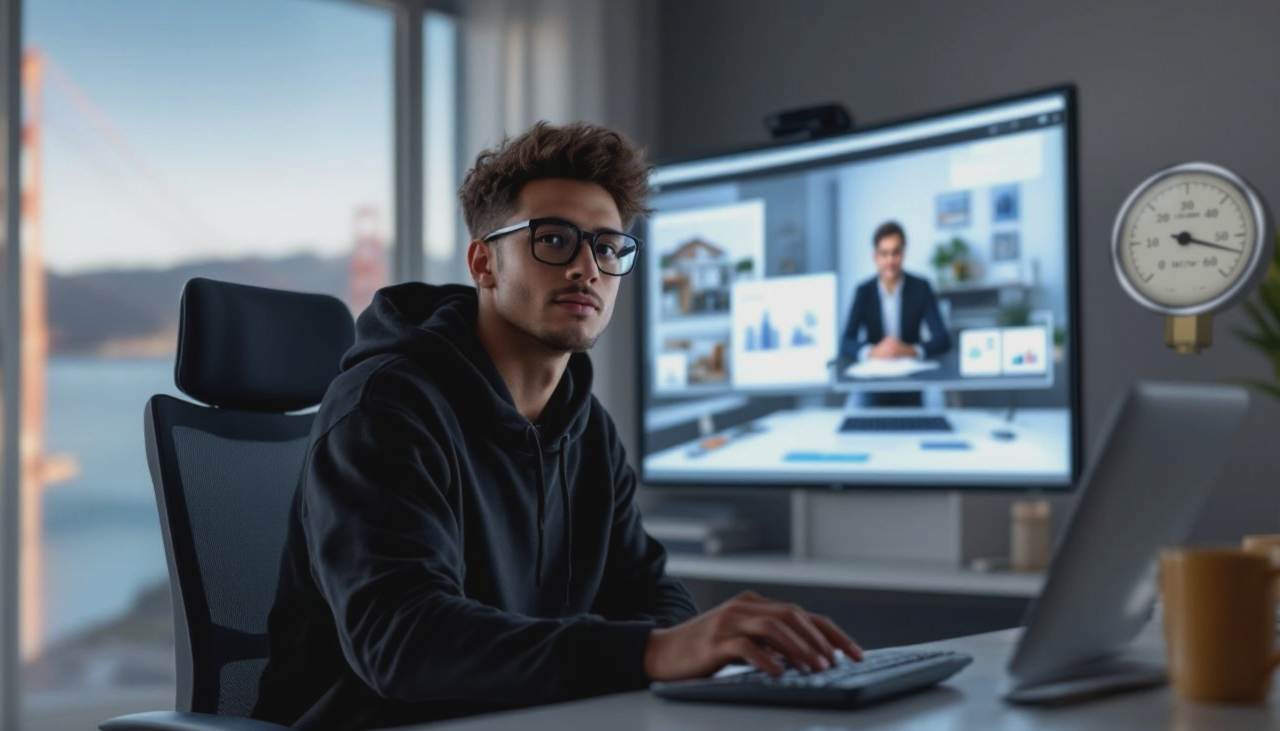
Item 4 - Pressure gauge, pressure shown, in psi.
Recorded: 54 psi
